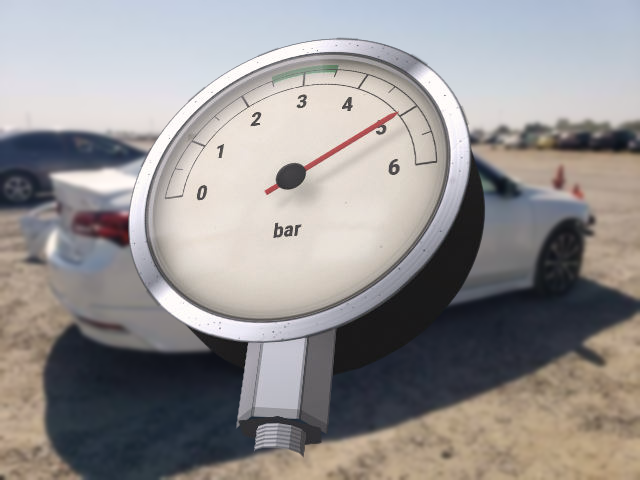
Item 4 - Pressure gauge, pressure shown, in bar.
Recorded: 5 bar
